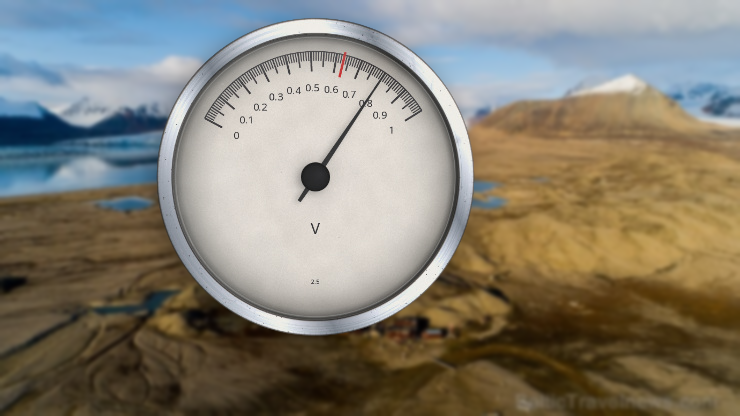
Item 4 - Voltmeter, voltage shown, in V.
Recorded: 0.8 V
